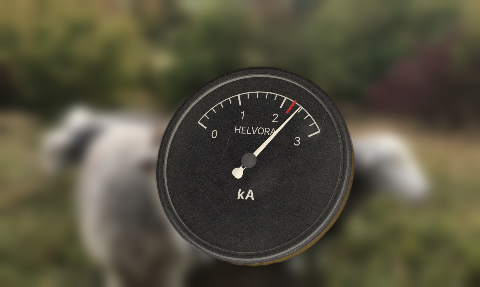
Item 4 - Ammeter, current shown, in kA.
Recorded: 2.4 kA
